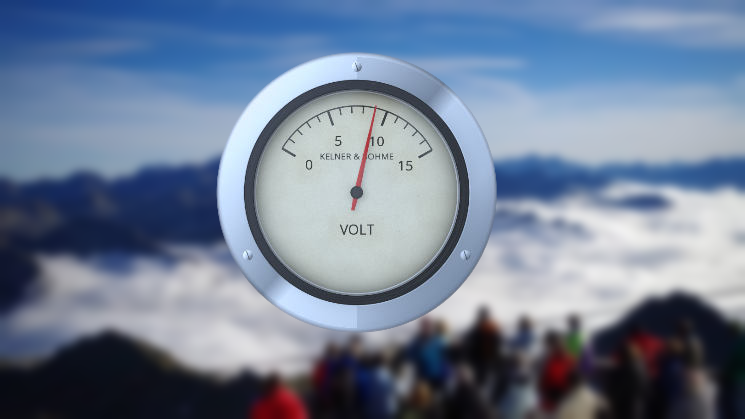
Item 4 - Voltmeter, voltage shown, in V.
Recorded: 9 V
